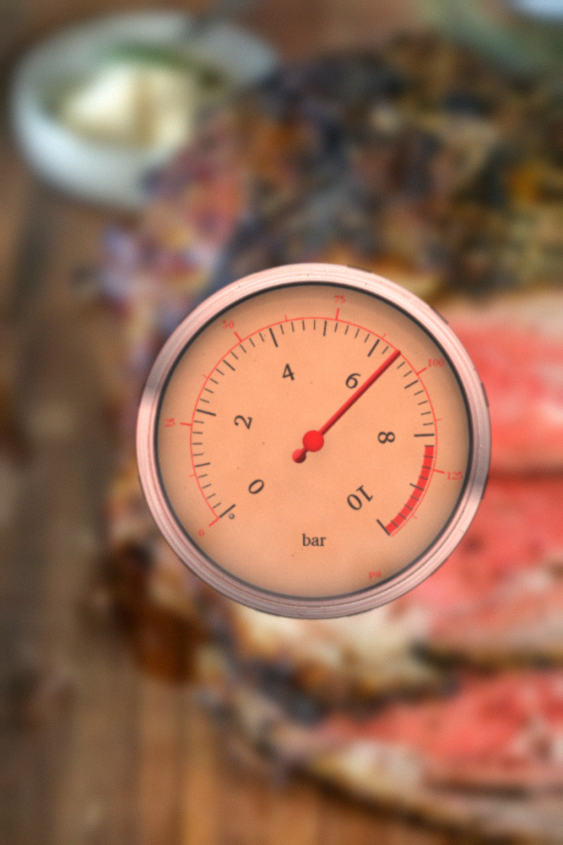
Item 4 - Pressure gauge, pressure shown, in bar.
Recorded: 6.4 bar
